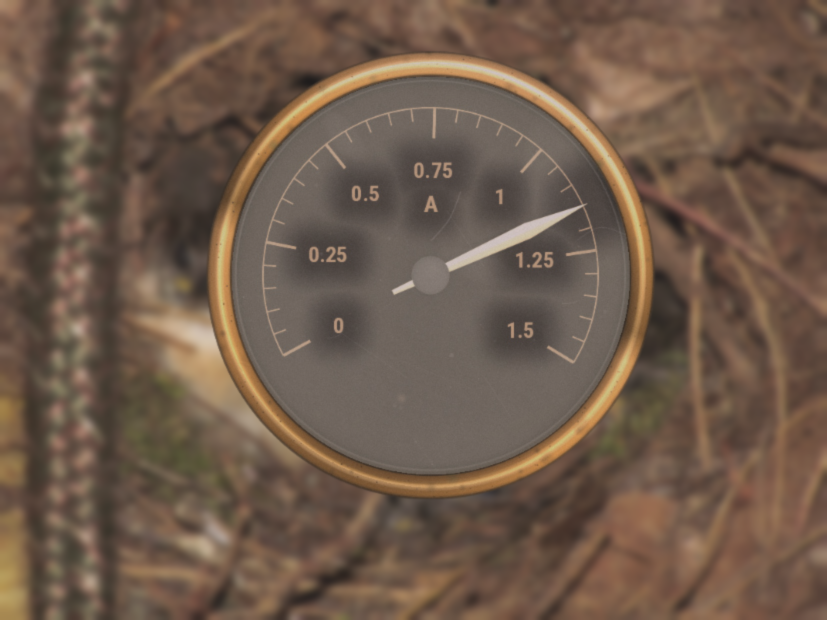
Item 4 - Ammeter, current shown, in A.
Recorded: 1.15 A
